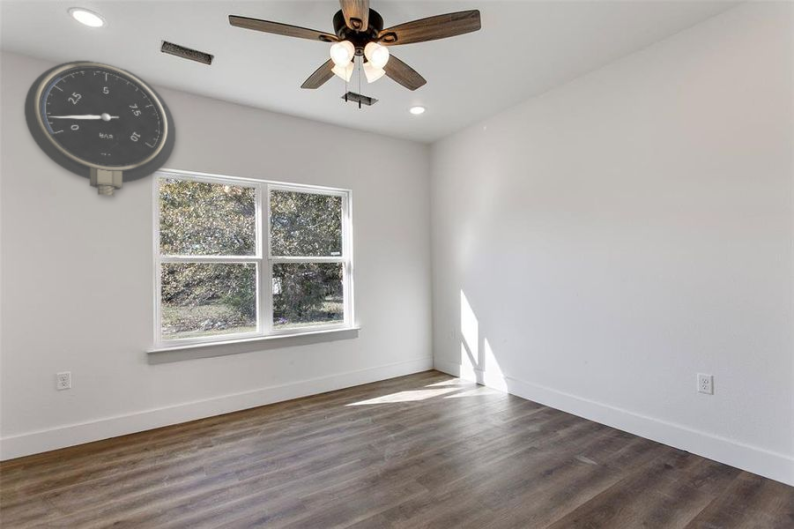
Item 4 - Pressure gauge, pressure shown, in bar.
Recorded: 0.75 bar
